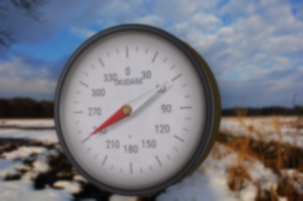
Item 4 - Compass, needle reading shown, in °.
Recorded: 240 °
